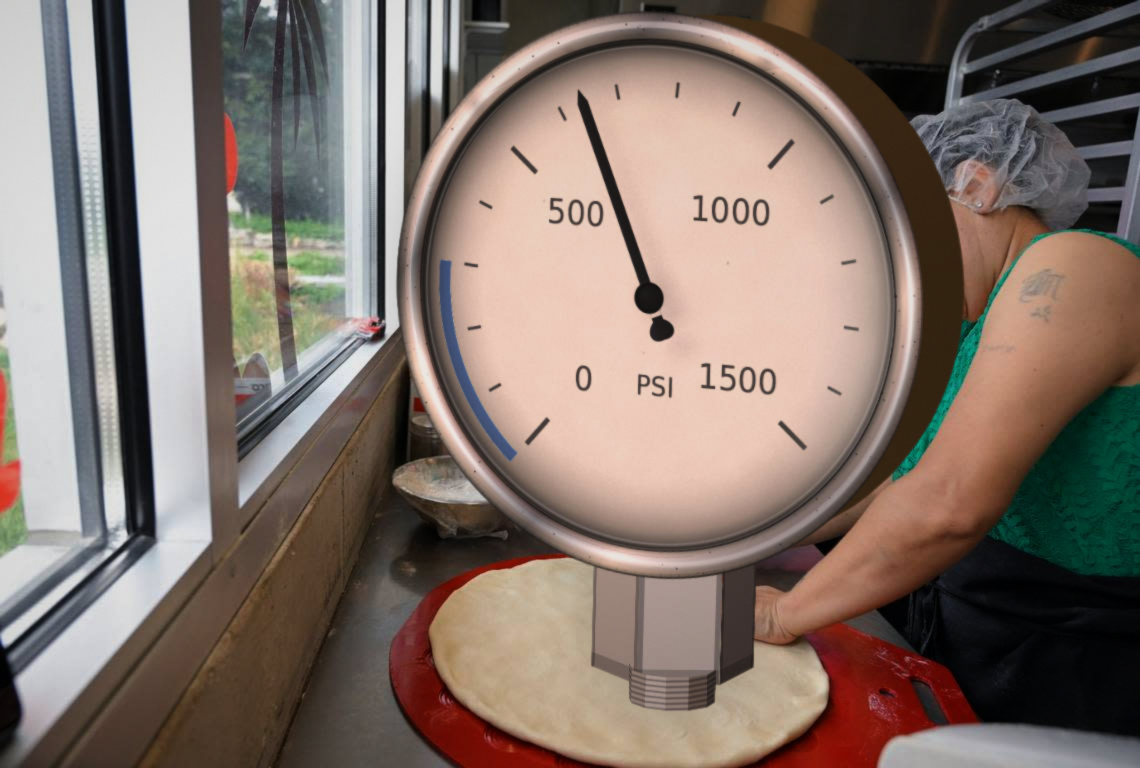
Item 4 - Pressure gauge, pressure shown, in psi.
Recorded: 650 psi
